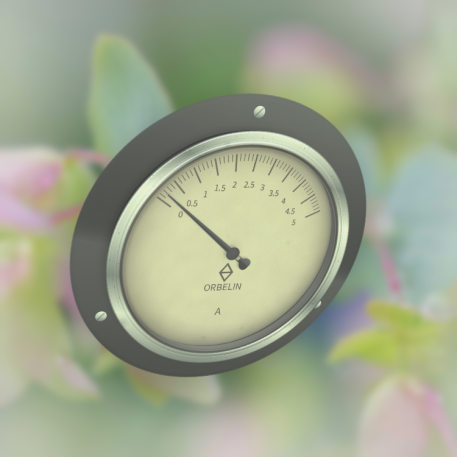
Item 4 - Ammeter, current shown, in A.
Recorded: 0.2 A
